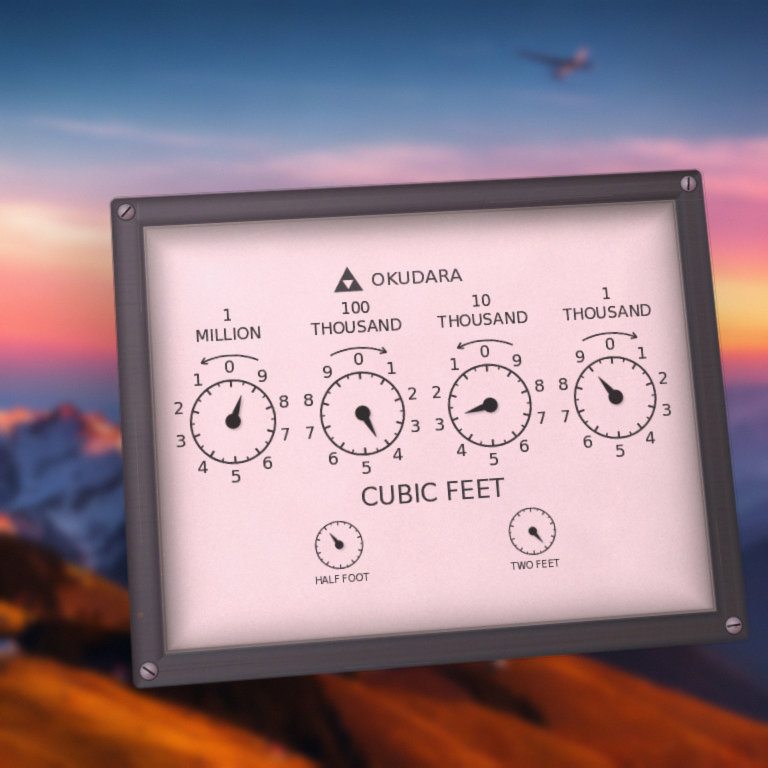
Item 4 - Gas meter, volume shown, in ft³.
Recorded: 942900 ft³
